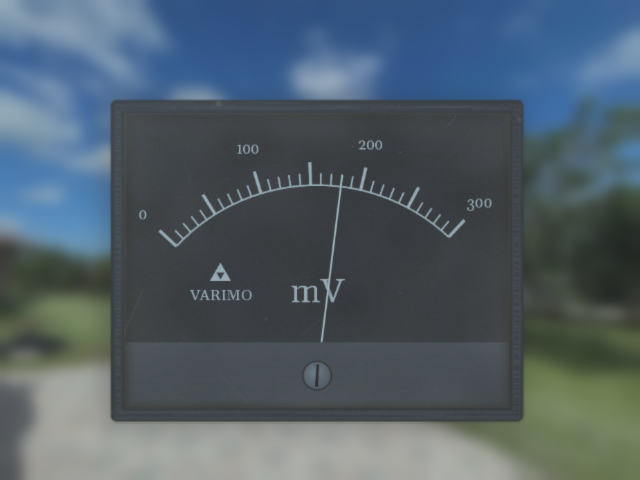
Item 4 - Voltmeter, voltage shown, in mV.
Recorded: 180 mV
